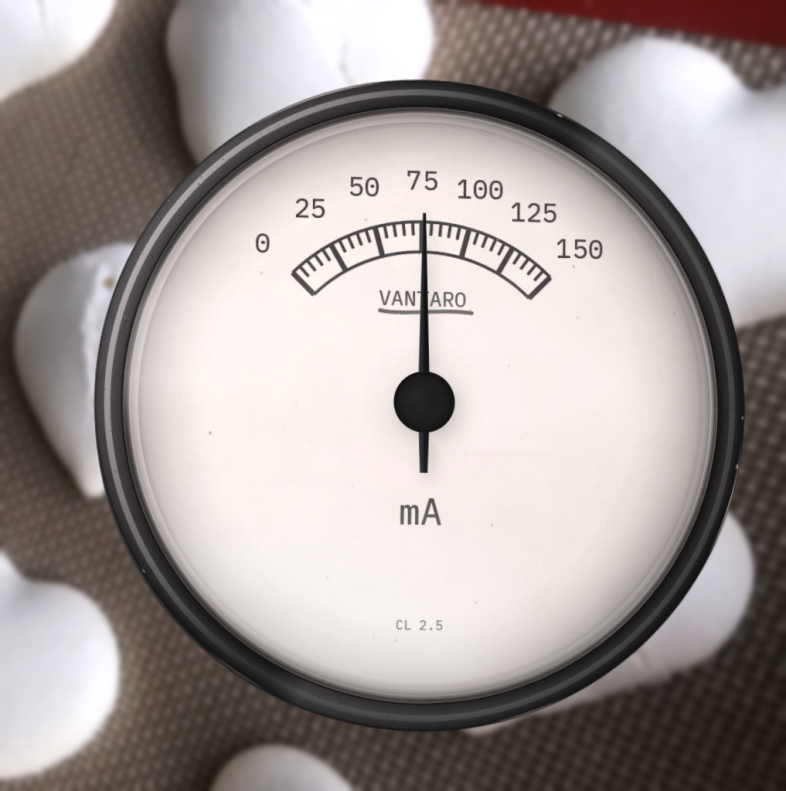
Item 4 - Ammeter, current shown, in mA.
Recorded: 75 mA
